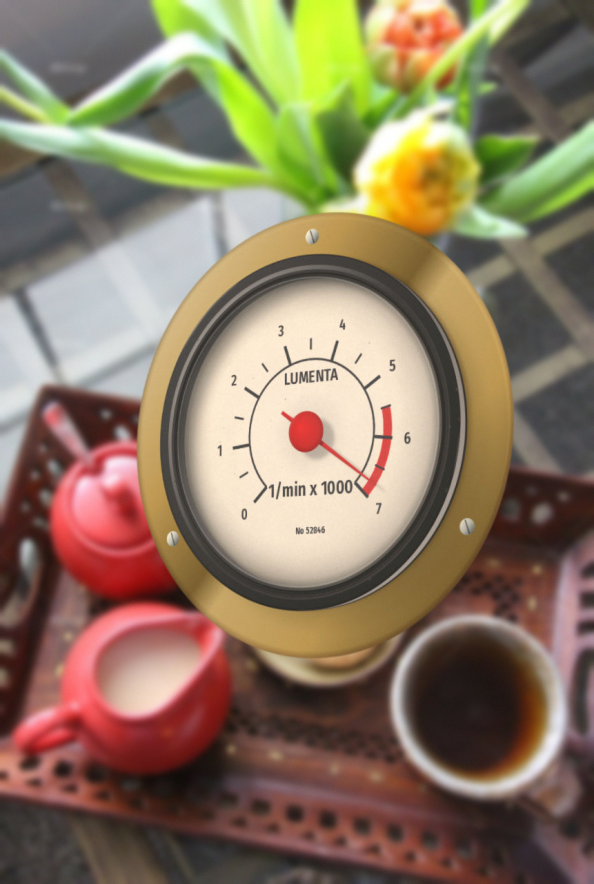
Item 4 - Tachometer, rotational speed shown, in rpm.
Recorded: 6750 rpm
